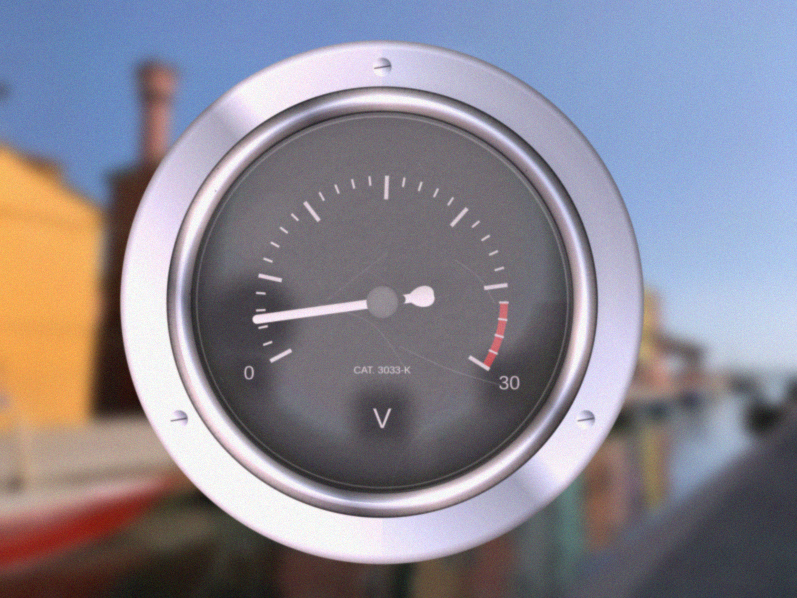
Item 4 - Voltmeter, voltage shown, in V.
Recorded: 2.5 V
